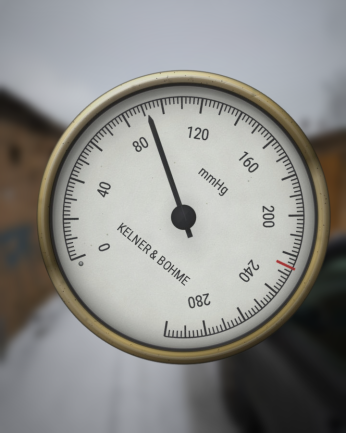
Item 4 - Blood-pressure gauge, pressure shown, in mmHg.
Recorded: 92 mmHg
